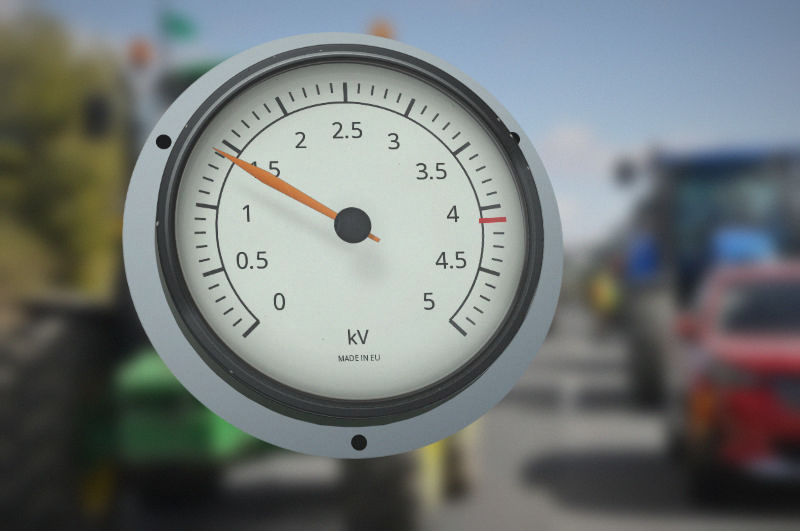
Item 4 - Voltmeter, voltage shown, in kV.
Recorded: 1.4 kV
